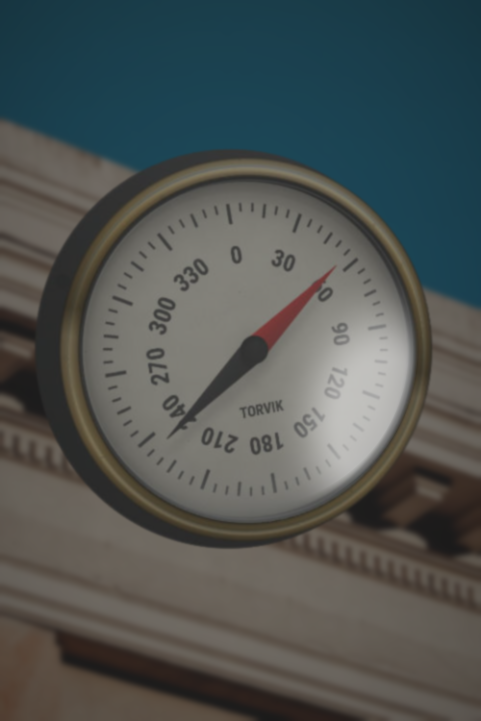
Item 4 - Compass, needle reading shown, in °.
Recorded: 55 °
